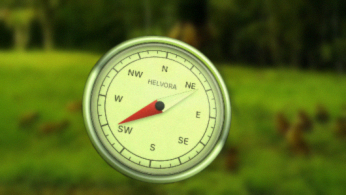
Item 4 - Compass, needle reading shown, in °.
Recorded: 235 °
